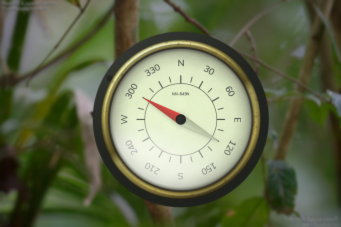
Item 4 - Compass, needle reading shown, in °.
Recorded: 300 °
